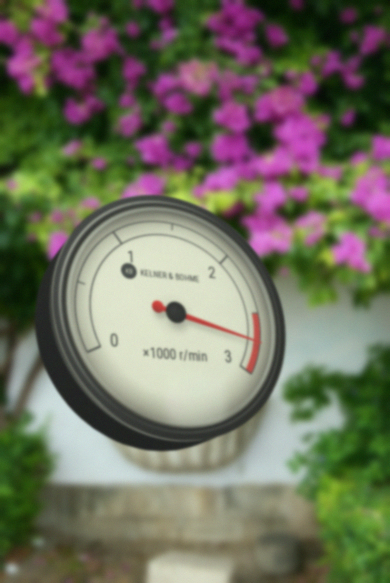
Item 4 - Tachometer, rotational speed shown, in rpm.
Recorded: 2750 rpm
